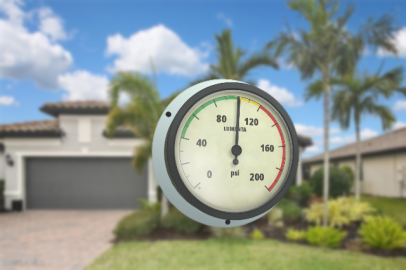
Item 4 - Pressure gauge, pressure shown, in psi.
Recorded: 100 psi
